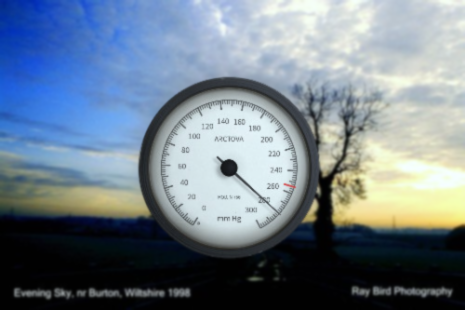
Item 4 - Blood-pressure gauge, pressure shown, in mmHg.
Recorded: 280 mmHg
